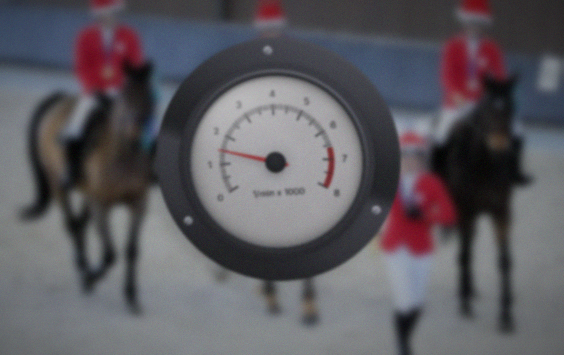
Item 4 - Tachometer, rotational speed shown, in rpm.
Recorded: 1500 rpm
